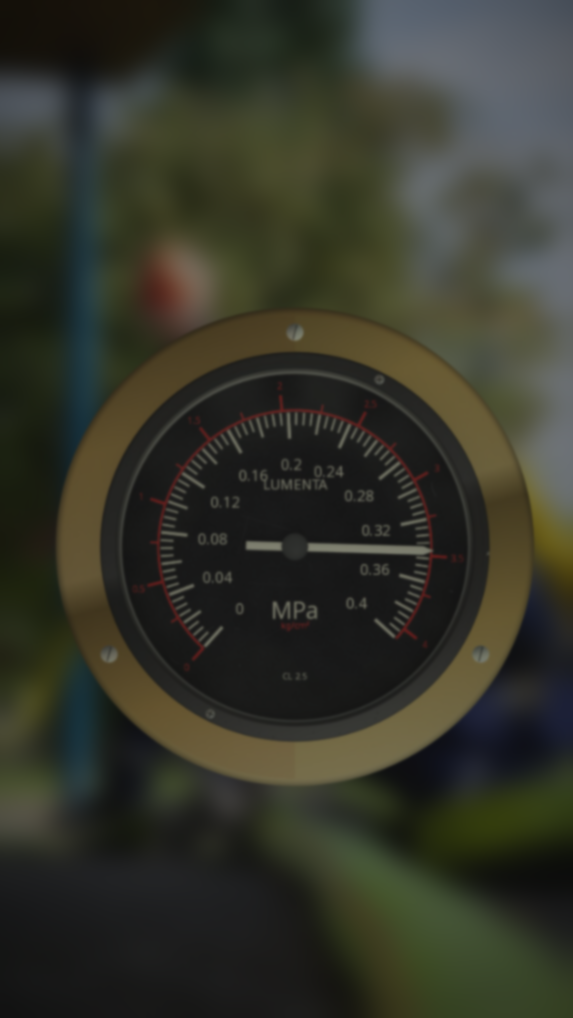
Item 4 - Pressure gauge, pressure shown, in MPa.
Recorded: 0.34 MPa
